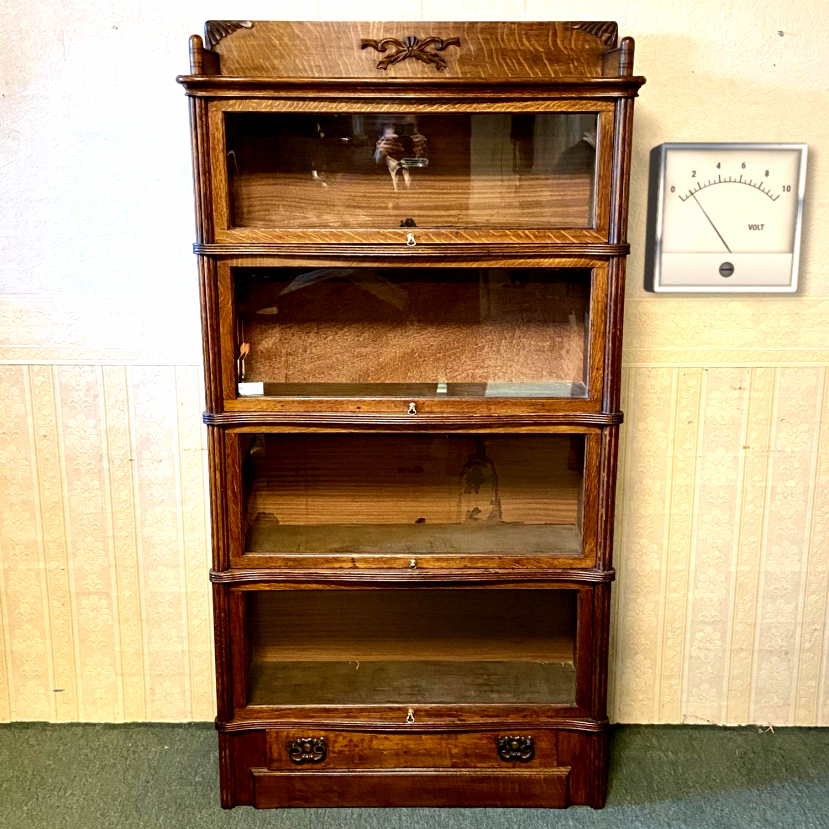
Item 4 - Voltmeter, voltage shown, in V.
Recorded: 1 V
